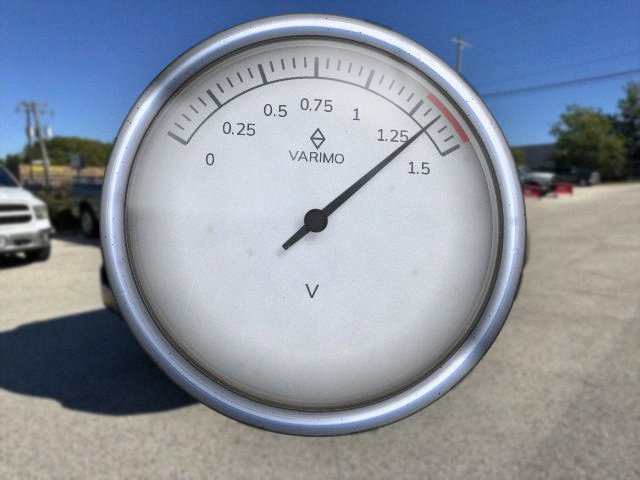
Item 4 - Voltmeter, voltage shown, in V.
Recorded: 1.35 V
